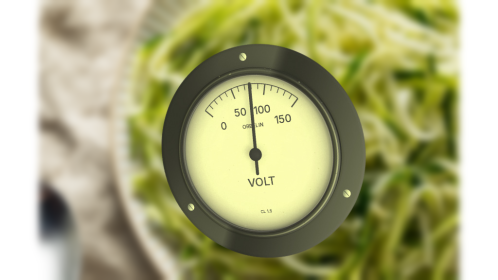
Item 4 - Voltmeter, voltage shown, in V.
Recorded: 80 V
